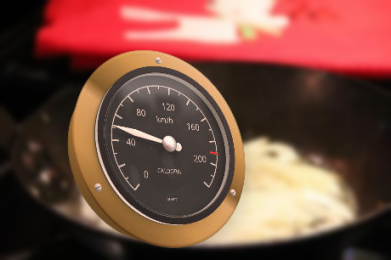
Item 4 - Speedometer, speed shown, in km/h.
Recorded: 50 km/h
